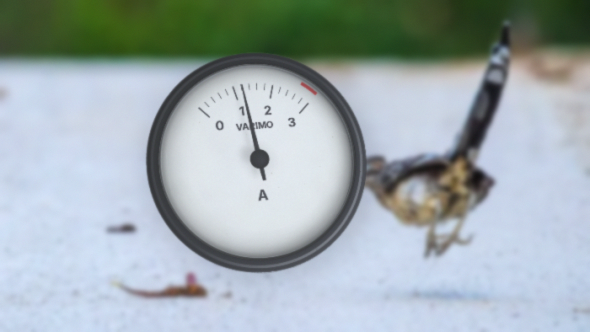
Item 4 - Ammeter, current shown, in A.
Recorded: 1.2 A
